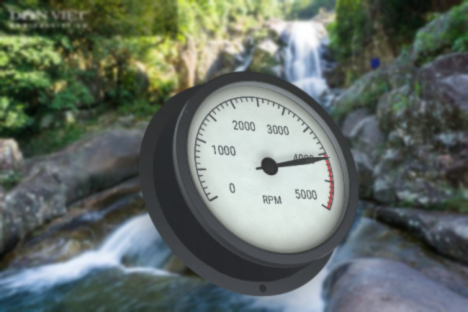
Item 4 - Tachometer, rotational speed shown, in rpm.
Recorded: 4100 rpm
